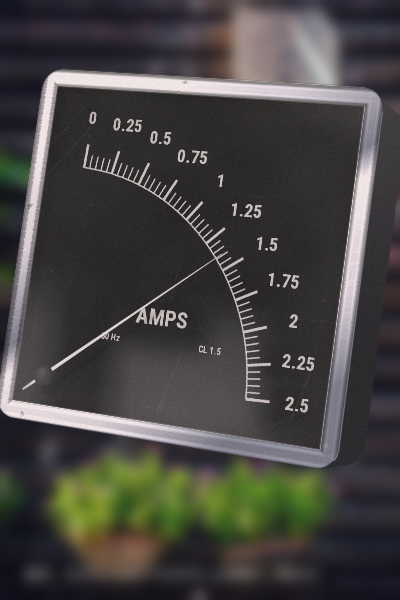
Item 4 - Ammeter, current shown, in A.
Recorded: 1.4 A
